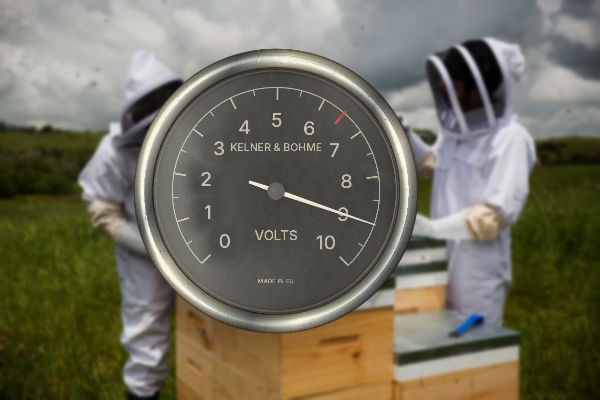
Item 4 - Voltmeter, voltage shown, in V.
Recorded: 9 V
